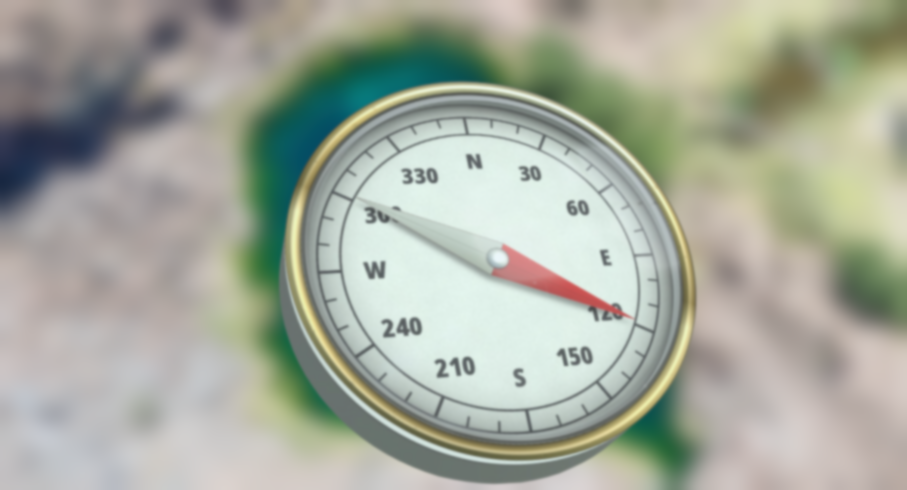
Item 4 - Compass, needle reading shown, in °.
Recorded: 120 °
